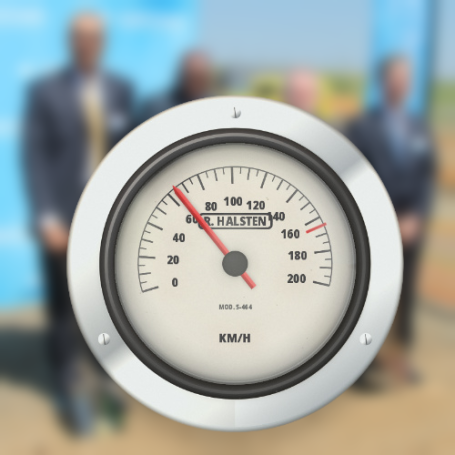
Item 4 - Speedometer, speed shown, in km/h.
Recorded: 65 km/h
